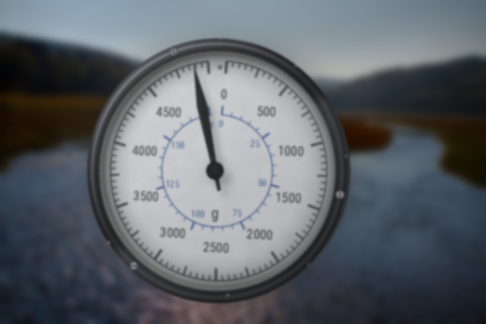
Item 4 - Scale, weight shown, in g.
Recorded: 4900 g
